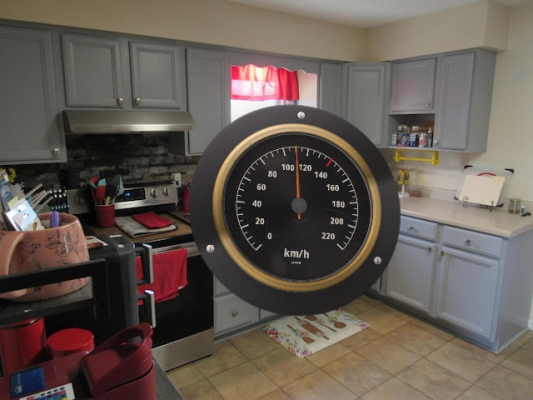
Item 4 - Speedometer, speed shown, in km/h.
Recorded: 110 km/h
